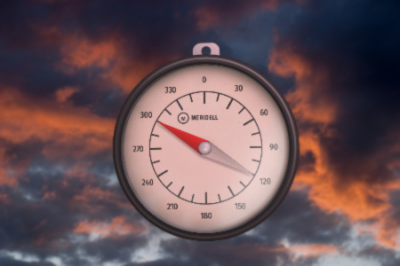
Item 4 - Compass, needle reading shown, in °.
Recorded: 300 °
